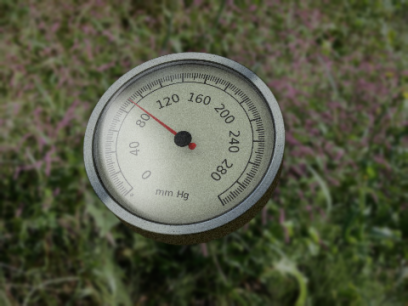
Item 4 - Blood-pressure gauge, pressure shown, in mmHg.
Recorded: 90 mmHg
